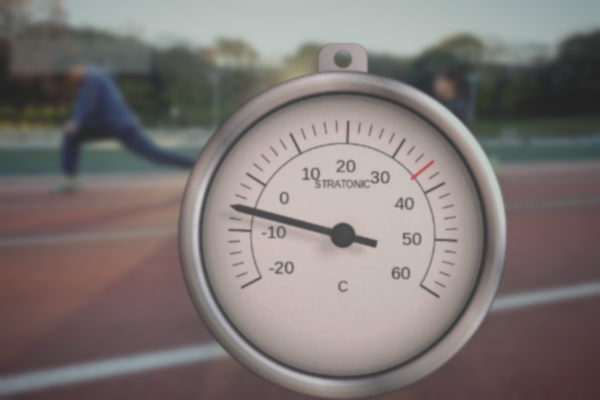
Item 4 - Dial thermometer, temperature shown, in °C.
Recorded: -6 °C
